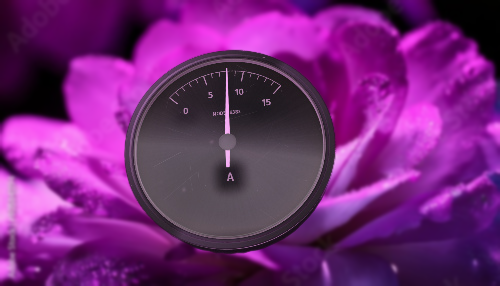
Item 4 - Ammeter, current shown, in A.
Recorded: 8 A
